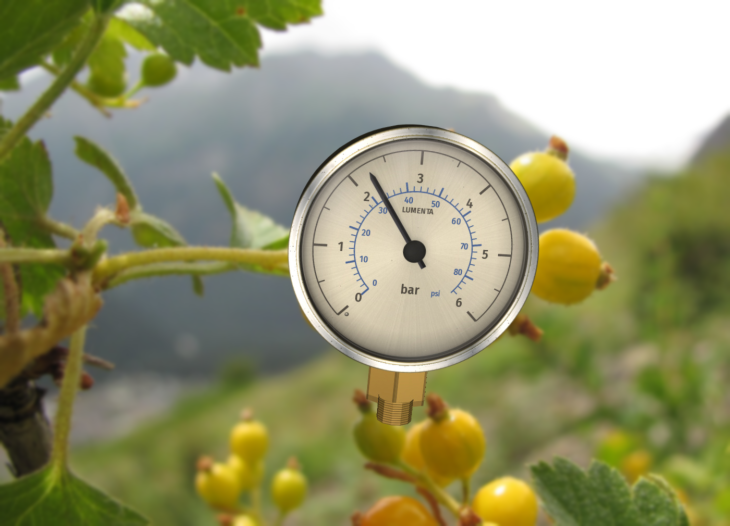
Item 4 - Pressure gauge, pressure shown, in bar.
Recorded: 2.25 bar
